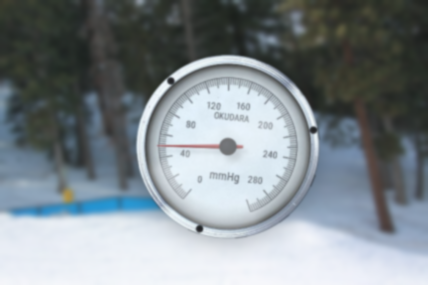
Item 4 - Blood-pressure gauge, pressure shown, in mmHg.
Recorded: 50 mmHg
